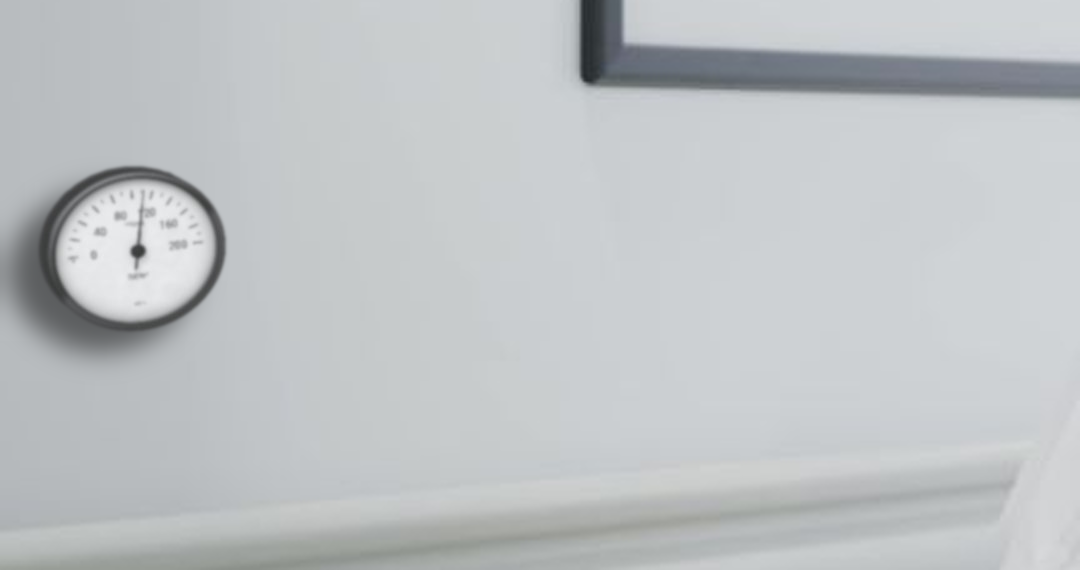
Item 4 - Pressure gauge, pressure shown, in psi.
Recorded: 110 psi
